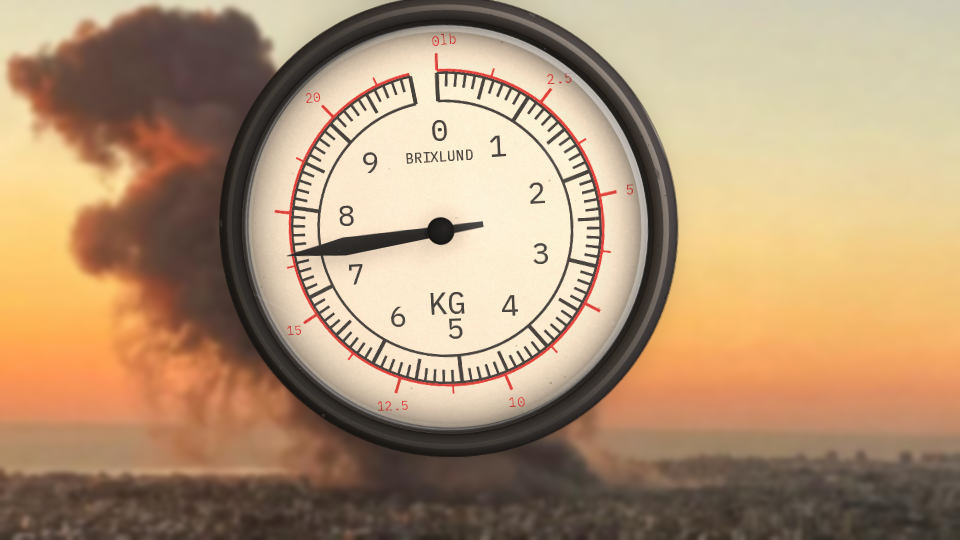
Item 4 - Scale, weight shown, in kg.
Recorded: 7.5 kg
